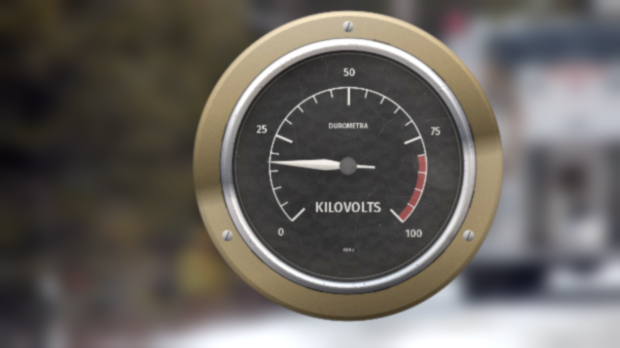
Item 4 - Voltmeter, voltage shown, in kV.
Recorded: 17.5 kV
